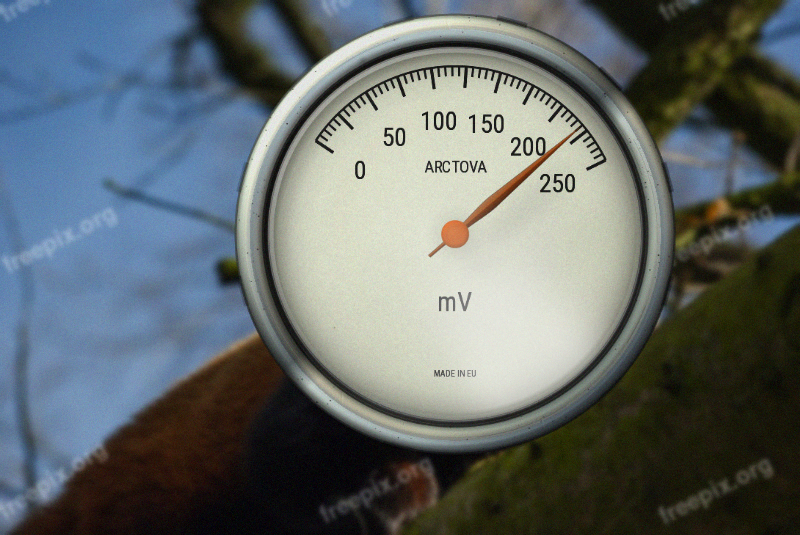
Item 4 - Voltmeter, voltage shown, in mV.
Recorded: 220 mV
